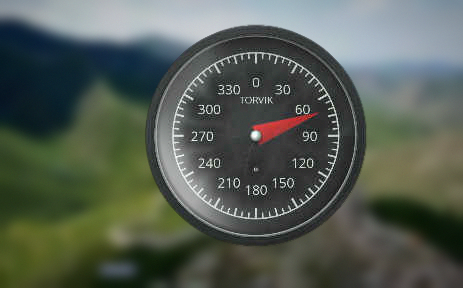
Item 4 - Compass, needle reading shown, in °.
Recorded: 70 °
